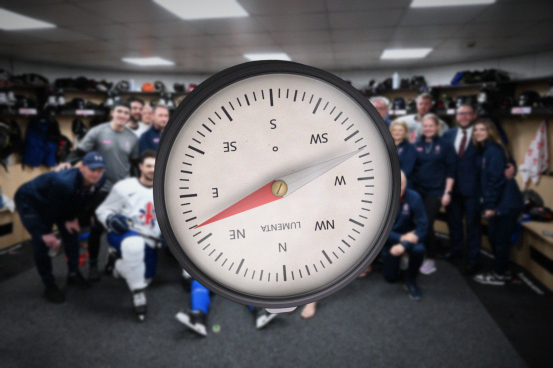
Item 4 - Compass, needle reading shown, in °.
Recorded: 70 °
